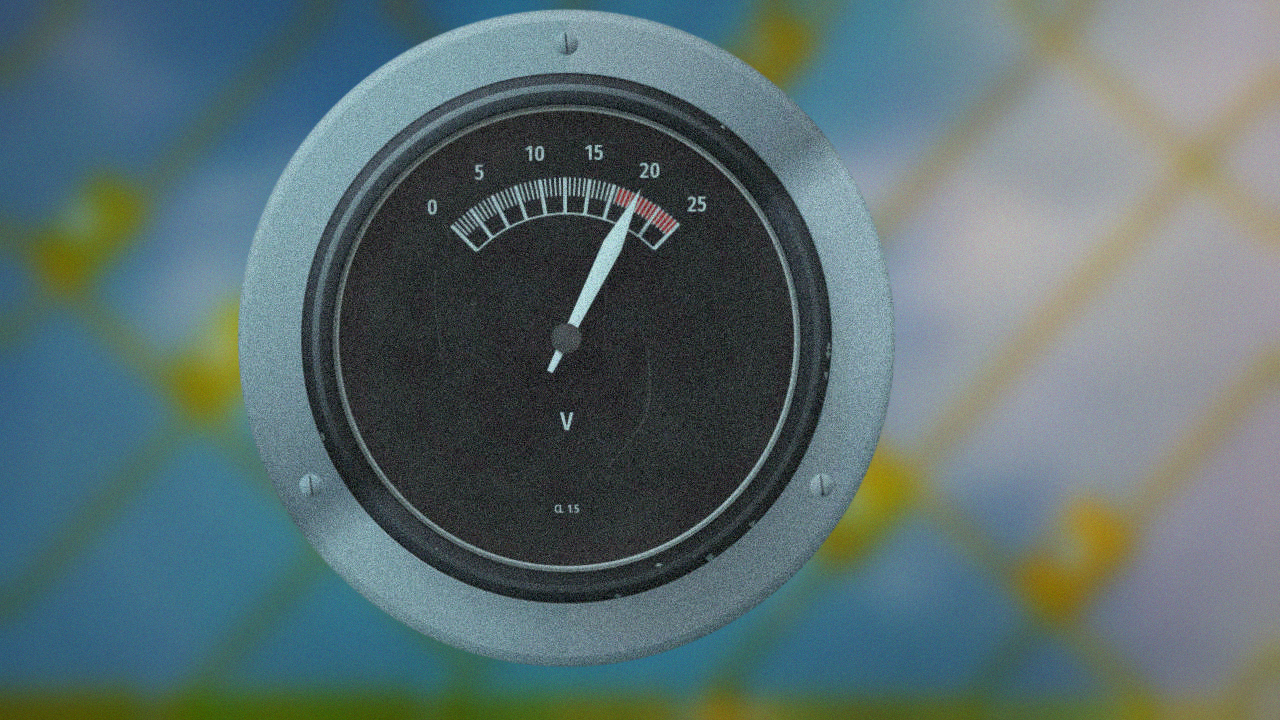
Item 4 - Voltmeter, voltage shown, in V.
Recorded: 20 V
